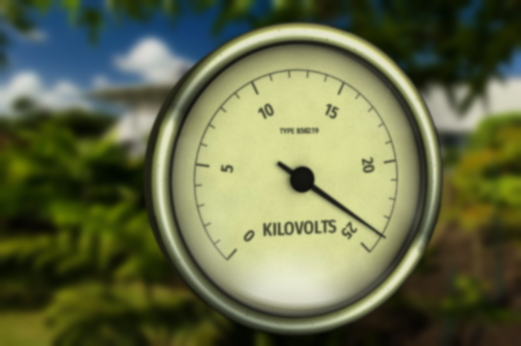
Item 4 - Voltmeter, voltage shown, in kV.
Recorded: 24 kV
